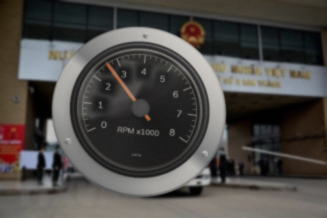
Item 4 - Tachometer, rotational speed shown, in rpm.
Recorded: 2600 rpm
